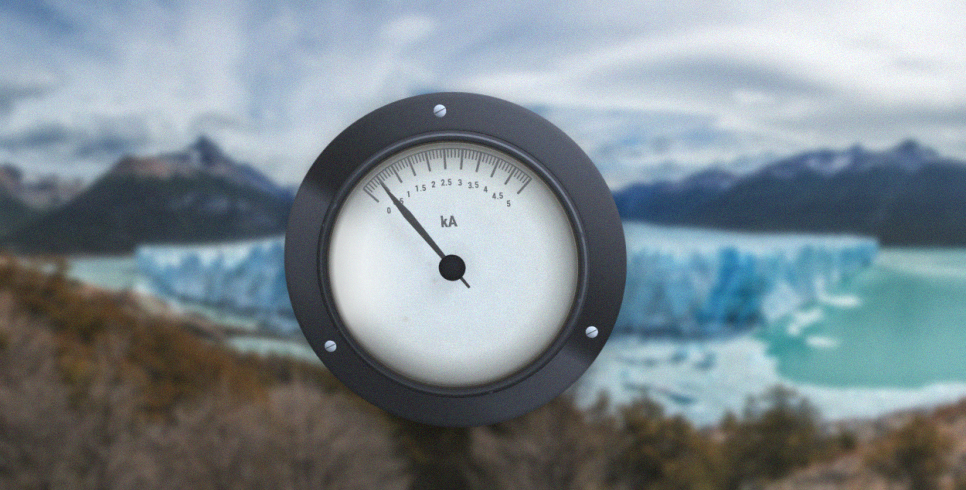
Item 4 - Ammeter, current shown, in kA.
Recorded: 0.5 kA
